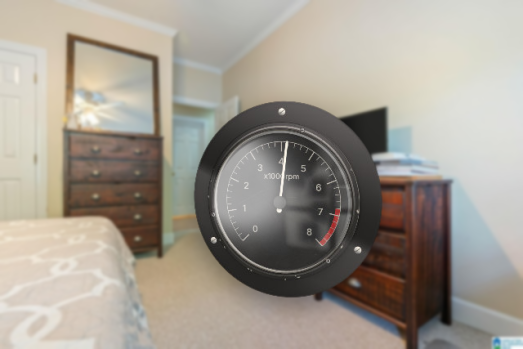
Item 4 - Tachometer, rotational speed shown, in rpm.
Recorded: 4200 rpm
